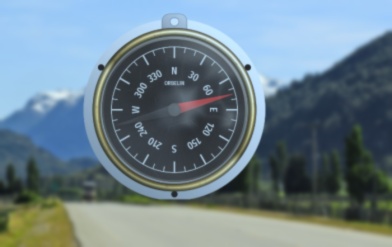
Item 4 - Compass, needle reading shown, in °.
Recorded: 75 °
